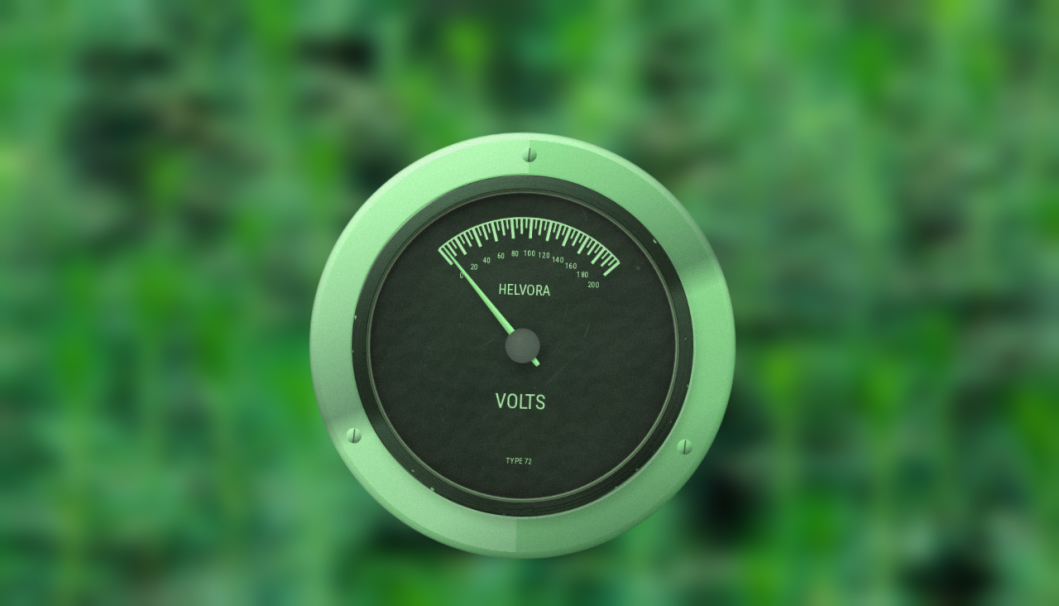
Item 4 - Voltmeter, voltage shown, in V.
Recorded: 5 V
